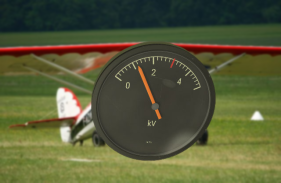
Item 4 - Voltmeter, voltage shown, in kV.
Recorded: 1.2 kV
